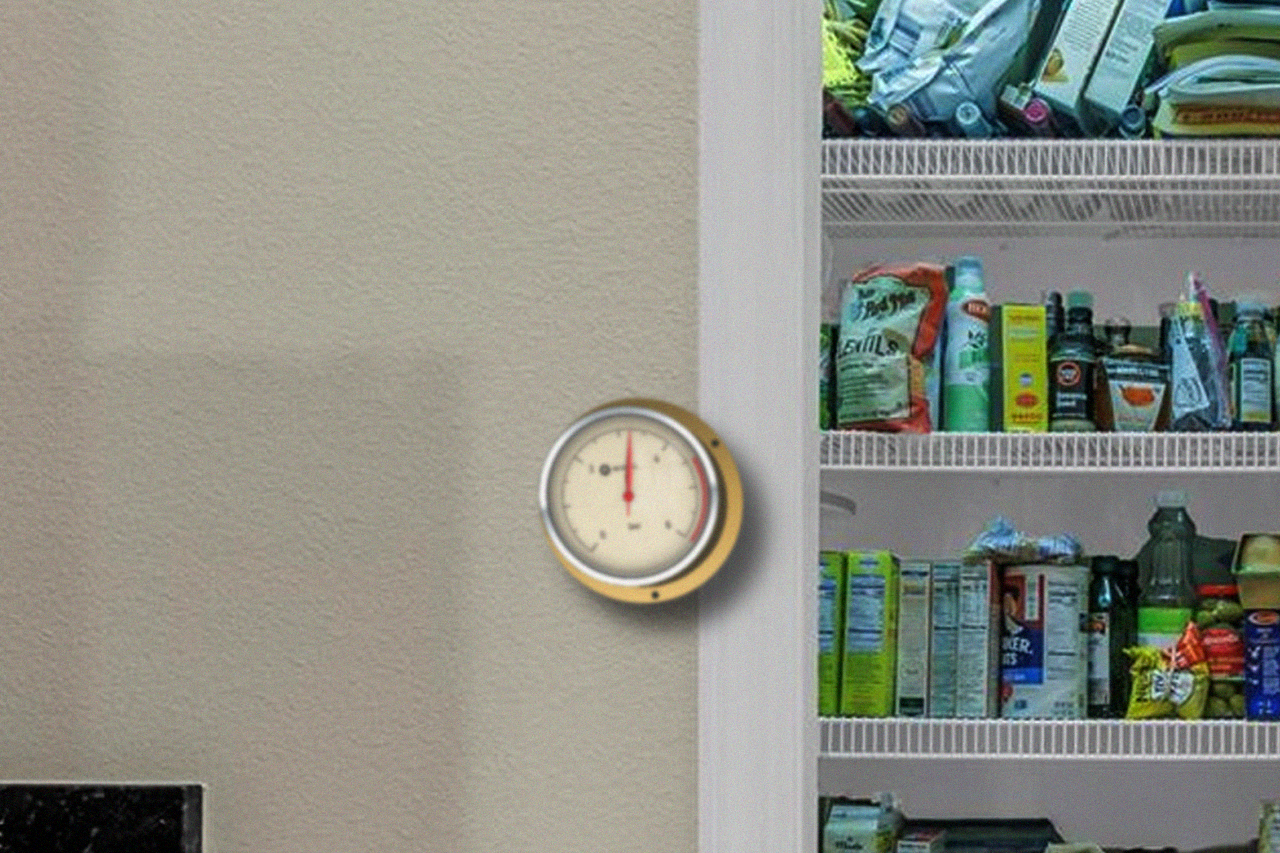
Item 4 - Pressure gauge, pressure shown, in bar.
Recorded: 3.25 bar
